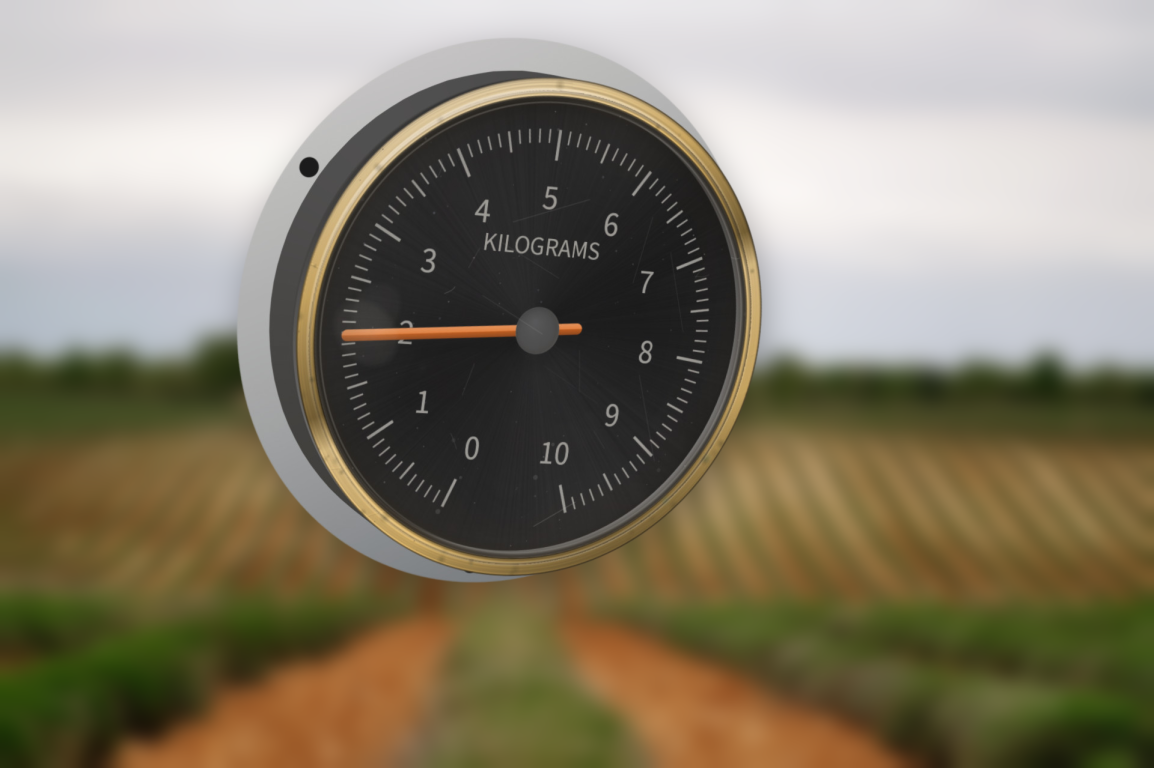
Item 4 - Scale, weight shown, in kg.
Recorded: 2 kg
